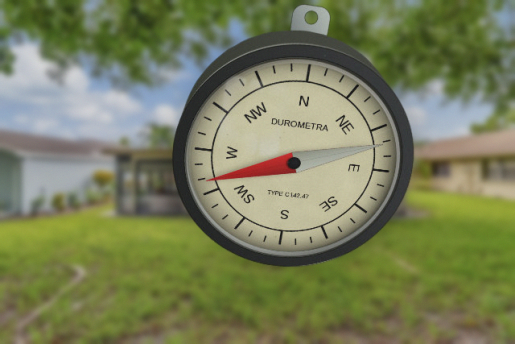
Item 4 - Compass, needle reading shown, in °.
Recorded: 250 °
